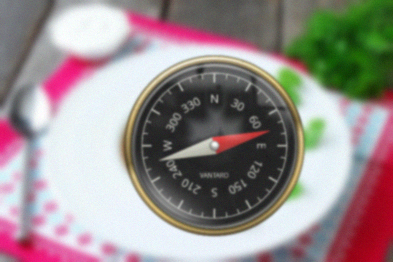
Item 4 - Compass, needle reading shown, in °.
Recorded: 75 °
